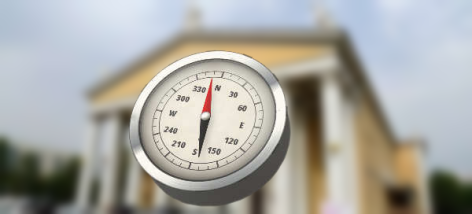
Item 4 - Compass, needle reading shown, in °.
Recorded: 350 °
